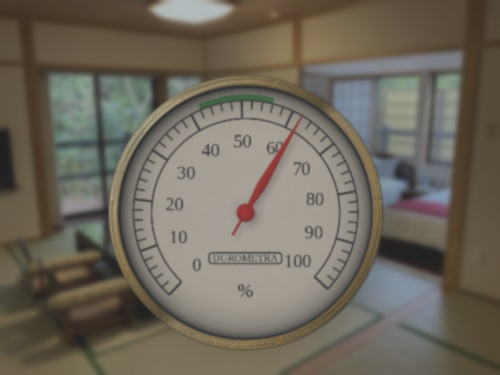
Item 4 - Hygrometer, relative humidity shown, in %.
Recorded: 62 %
